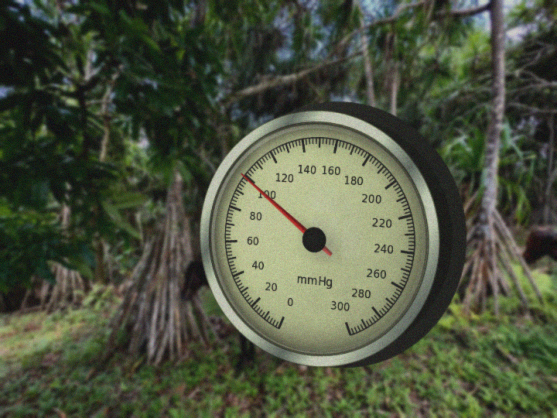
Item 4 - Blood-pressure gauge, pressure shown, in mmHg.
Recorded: 100 mmHg
